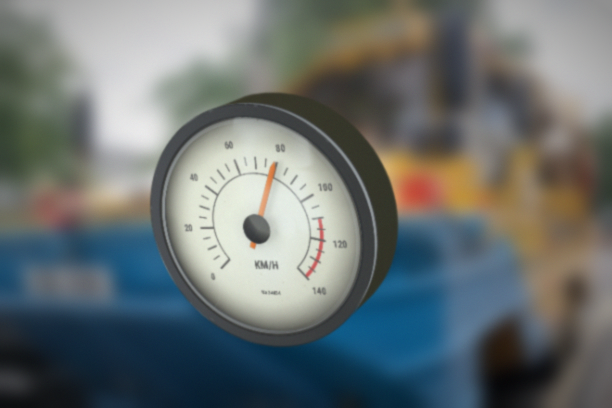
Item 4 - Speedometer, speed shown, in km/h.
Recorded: 80 km/h
